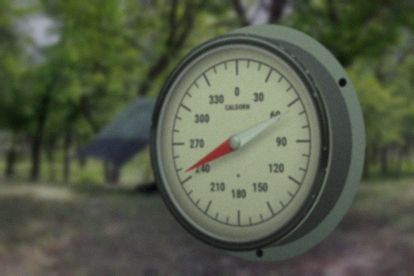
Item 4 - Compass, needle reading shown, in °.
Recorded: 245 °
